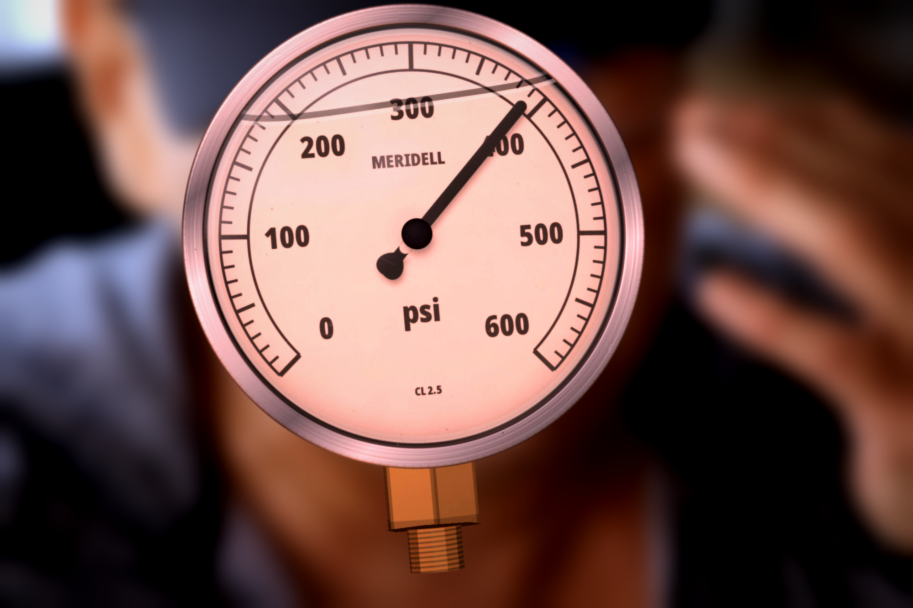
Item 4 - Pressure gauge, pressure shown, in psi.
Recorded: 390 psi
